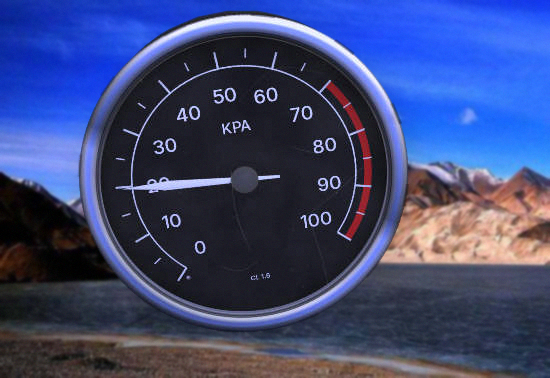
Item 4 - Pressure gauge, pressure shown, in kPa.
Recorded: 20 kPa
